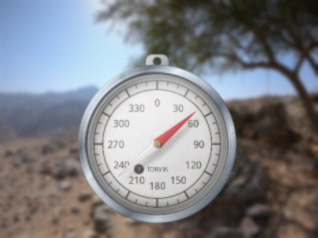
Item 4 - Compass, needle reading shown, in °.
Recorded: 50 °
